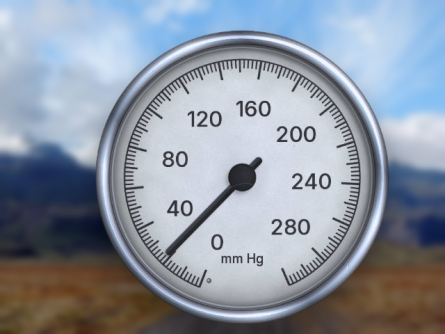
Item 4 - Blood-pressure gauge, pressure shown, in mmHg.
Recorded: 22 mmHg
